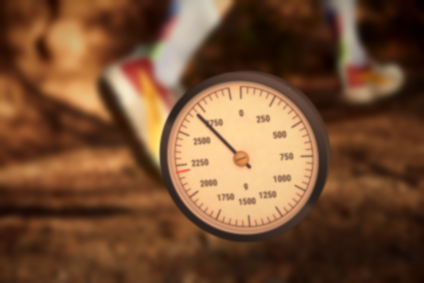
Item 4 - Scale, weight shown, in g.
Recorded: 2700 g
